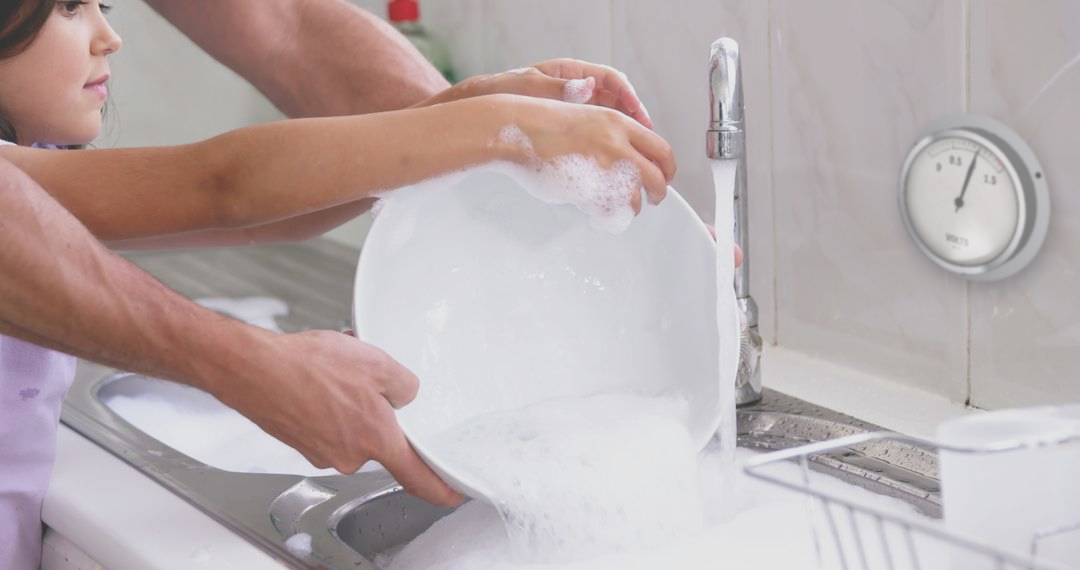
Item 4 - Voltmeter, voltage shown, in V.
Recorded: 1 V
